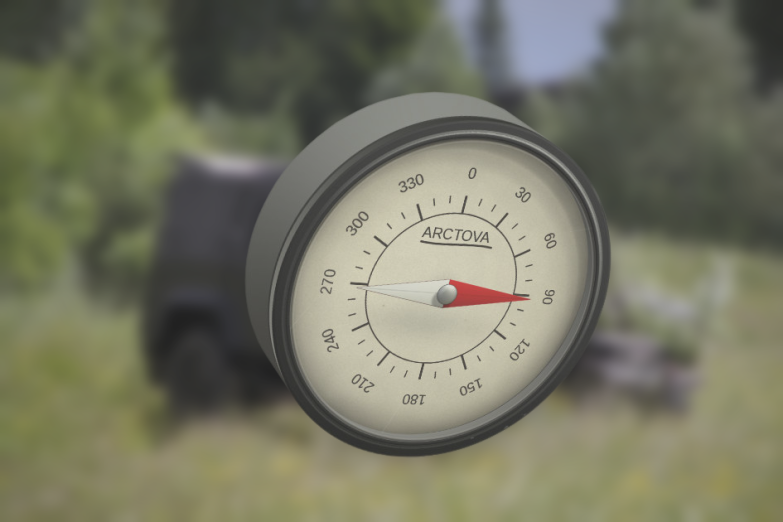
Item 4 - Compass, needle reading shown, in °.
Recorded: 90 °
